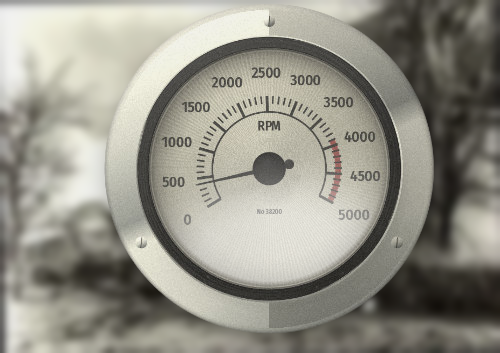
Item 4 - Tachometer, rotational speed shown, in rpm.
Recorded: 400 rpm
